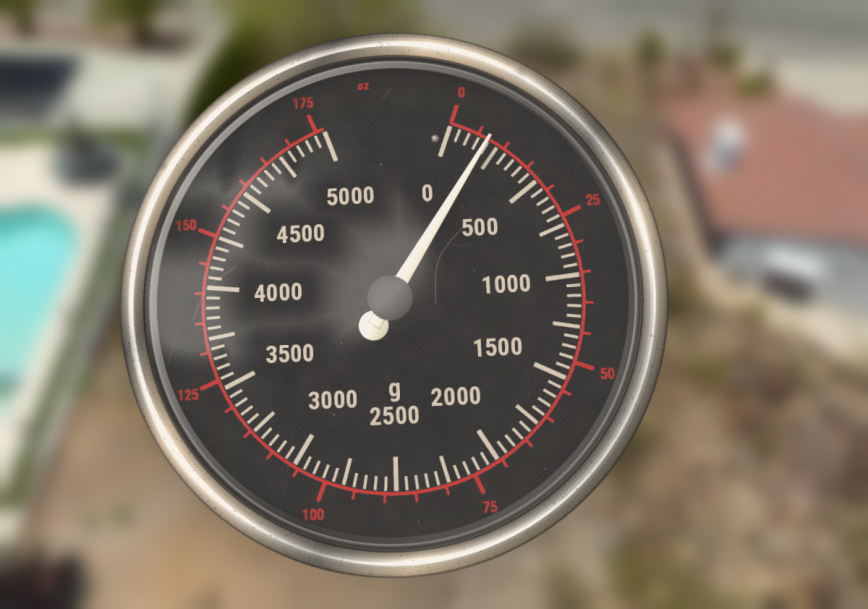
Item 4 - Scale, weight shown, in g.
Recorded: 200 g
